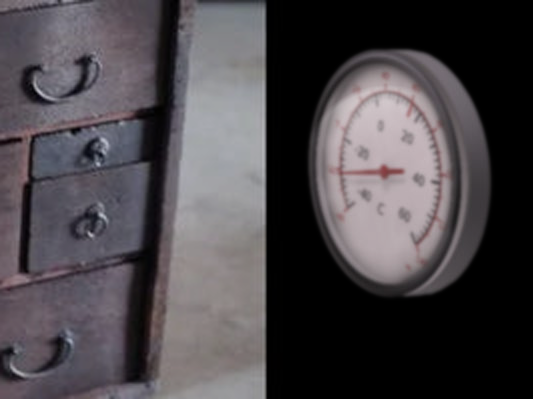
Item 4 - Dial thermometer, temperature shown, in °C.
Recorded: -30 °C
